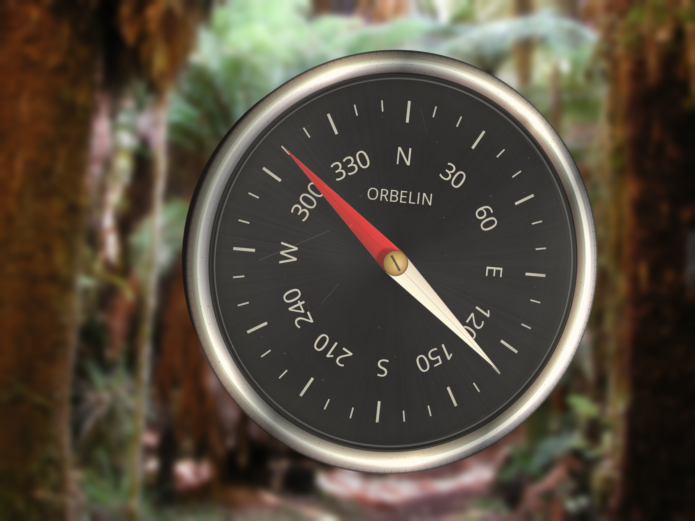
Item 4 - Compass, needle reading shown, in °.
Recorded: 310 °
